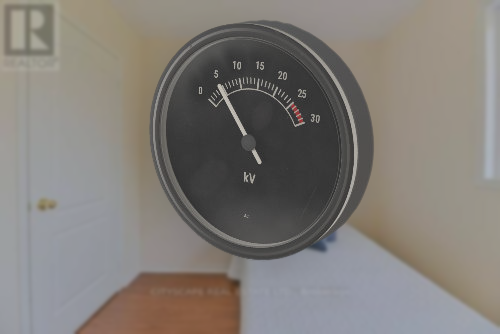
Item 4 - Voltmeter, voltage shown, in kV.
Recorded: 5 kV
